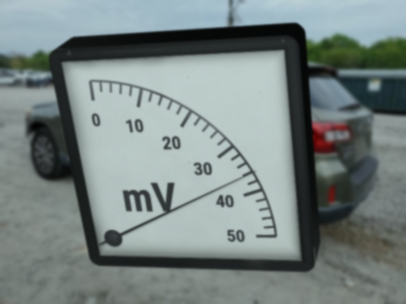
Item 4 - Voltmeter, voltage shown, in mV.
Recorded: 36 mV
